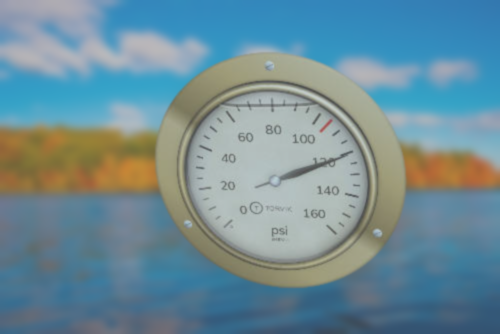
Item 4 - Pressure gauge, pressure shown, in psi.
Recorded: 120 psi
